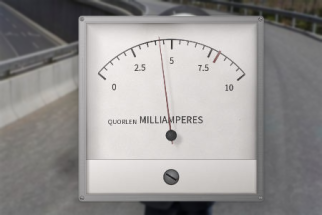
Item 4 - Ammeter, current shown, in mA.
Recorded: 4.25 mA
